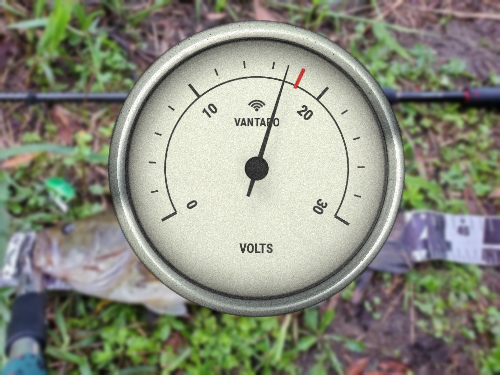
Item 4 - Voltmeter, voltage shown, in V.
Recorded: 17 V
